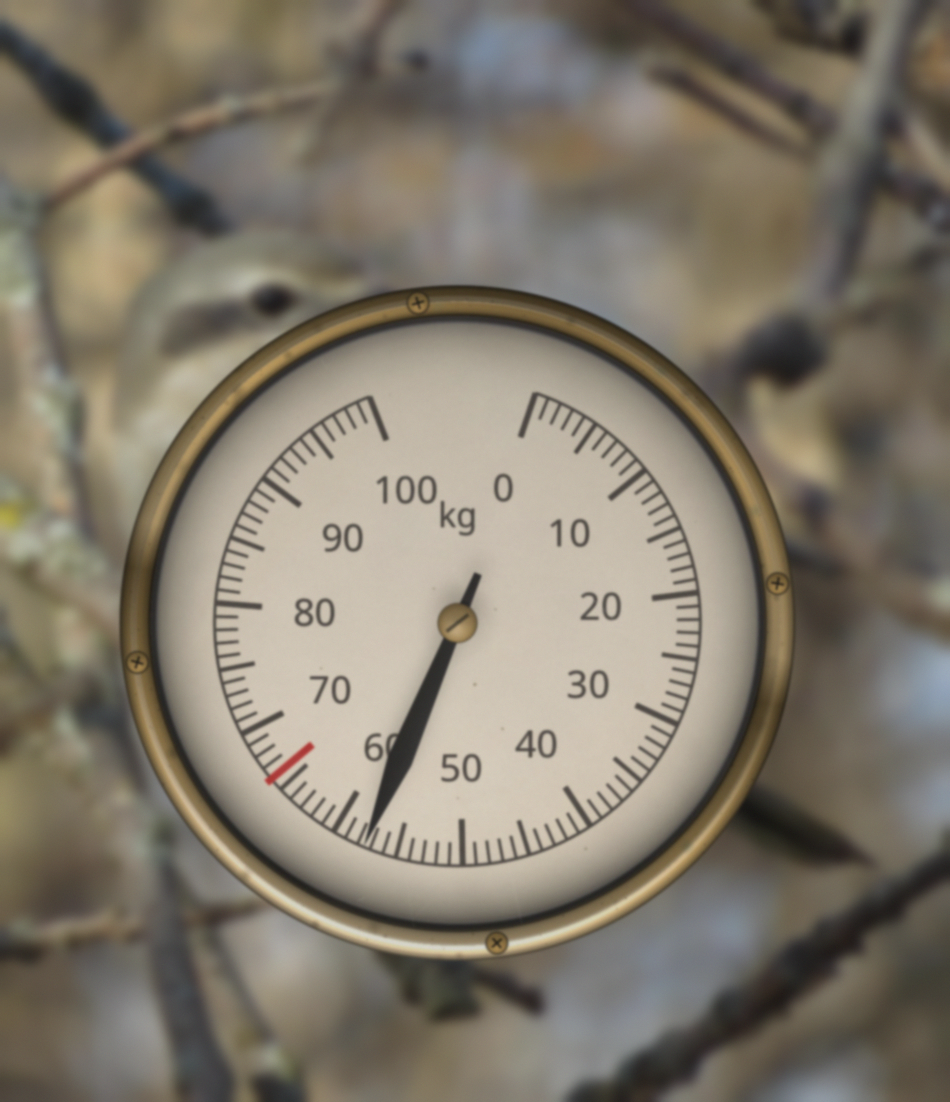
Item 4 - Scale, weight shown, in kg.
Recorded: 57.5 kg
